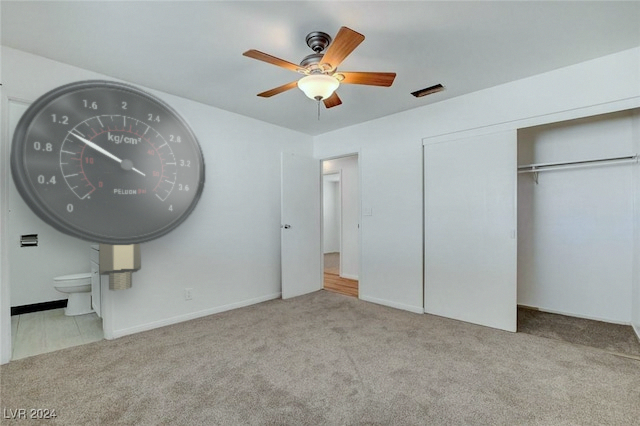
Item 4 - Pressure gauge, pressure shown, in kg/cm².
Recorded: 1.1 kg/cm²
